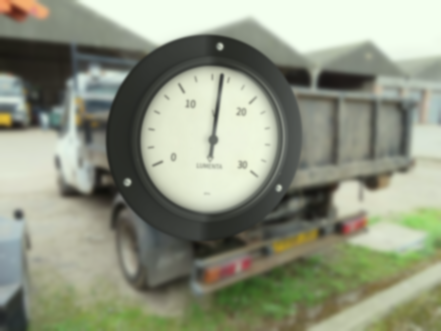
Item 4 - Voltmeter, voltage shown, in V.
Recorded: 15 V
